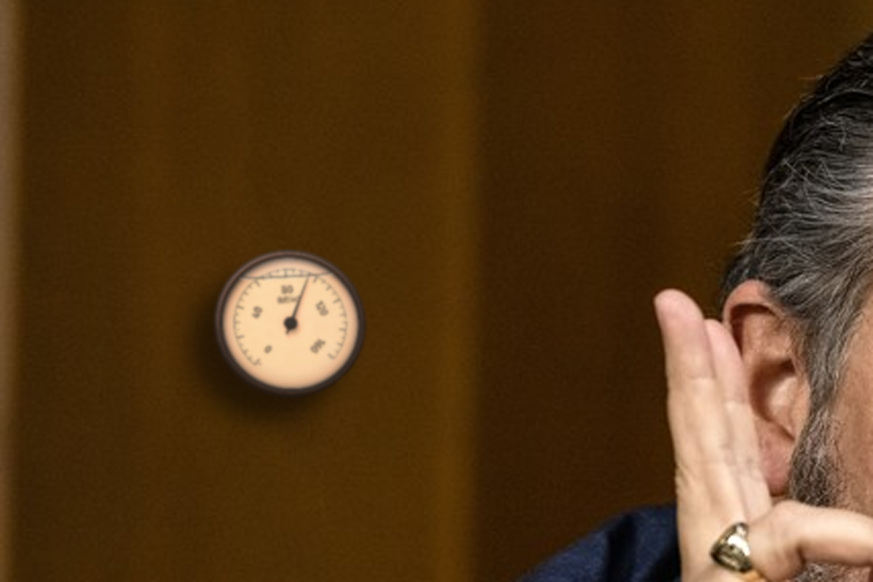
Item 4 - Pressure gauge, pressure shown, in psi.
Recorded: 95 psi
